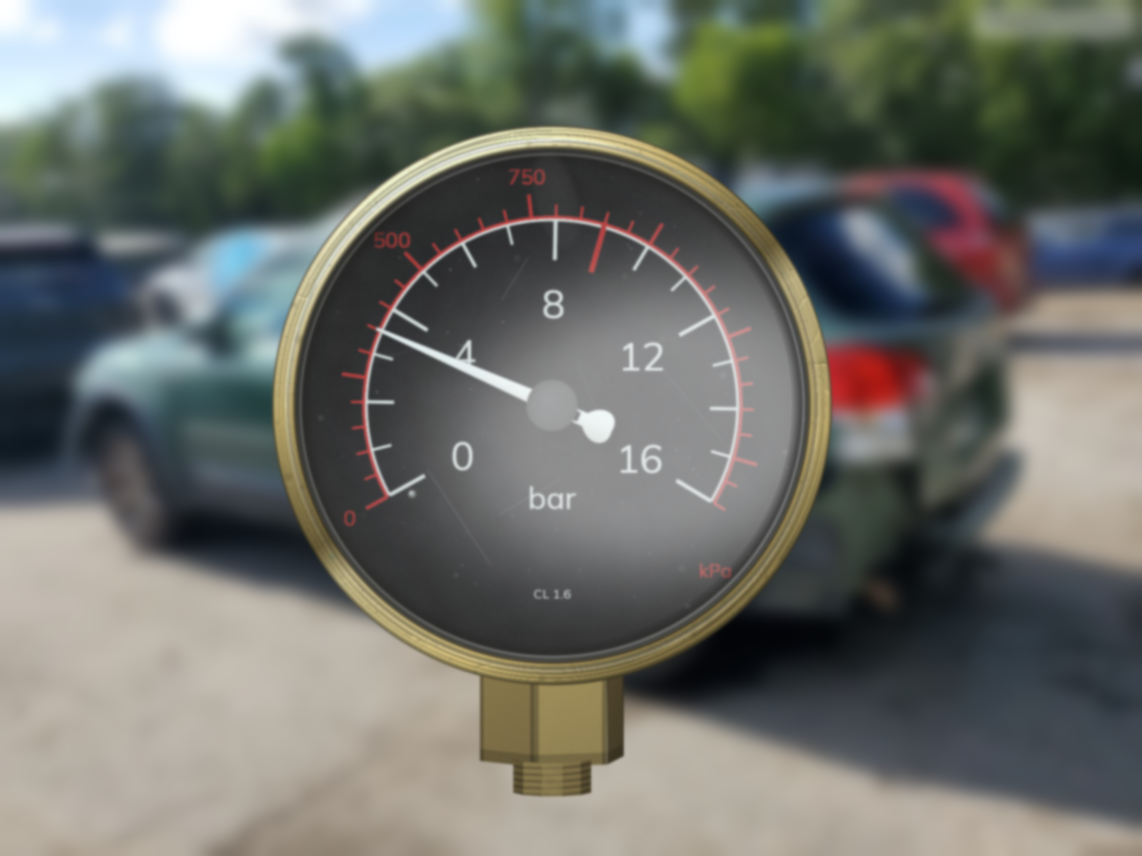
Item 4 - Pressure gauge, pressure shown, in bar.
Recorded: 3.5 bar
